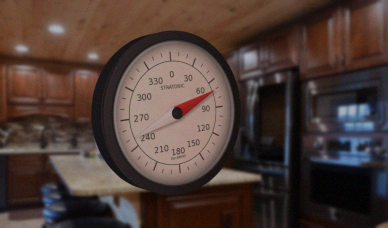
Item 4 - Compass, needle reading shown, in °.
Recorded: 70 °
